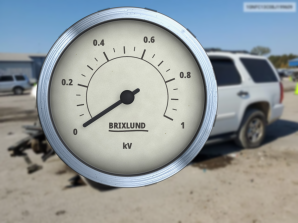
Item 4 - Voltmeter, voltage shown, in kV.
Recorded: 0 kV
